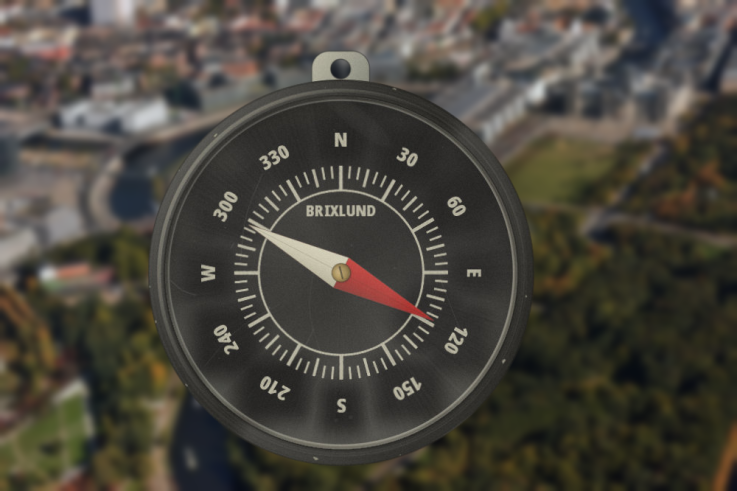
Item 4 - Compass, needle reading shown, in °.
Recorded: 117.5 °
